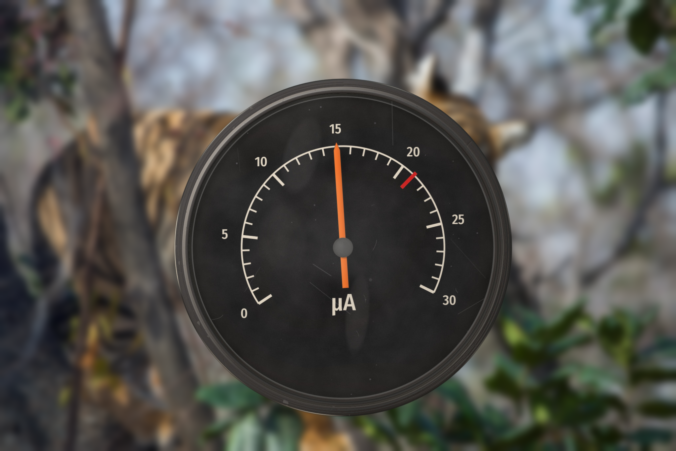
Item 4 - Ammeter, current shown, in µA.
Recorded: 15 µA
